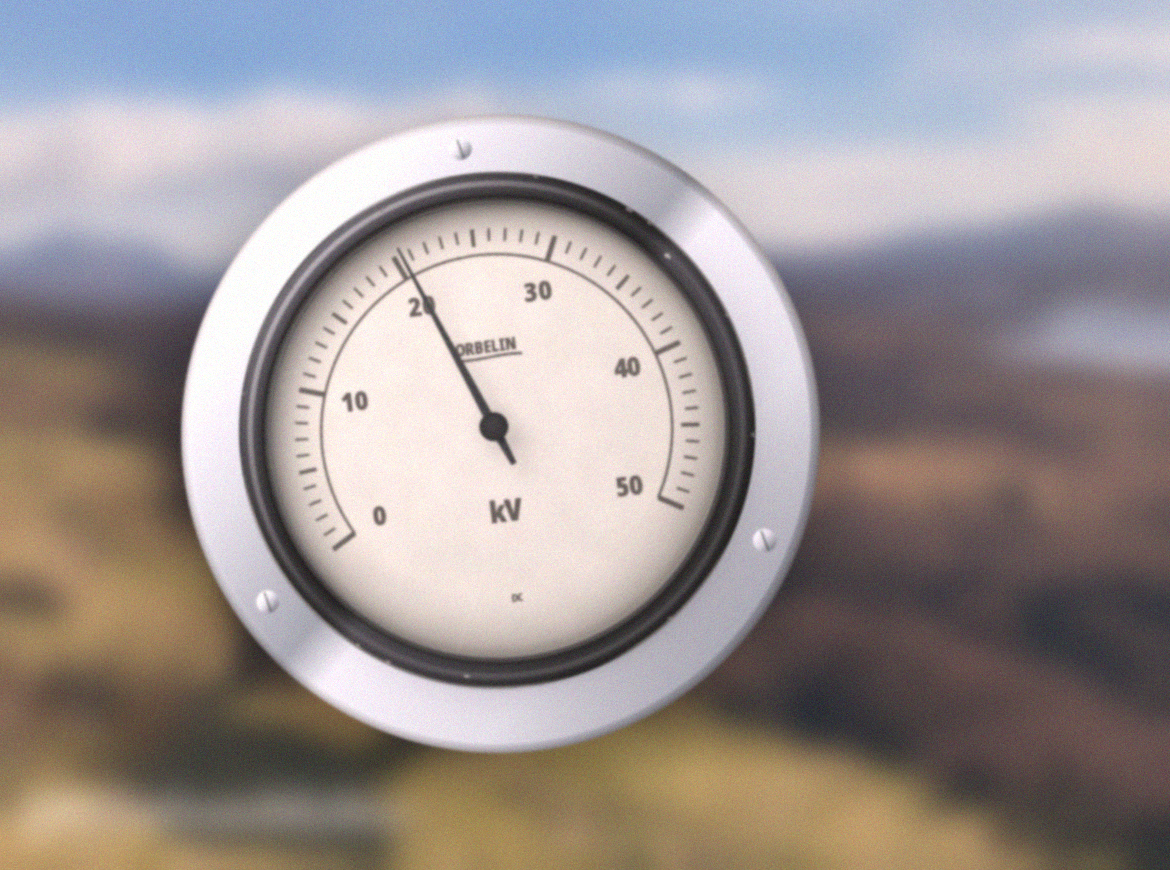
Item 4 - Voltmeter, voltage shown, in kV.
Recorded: 20.5 kV
